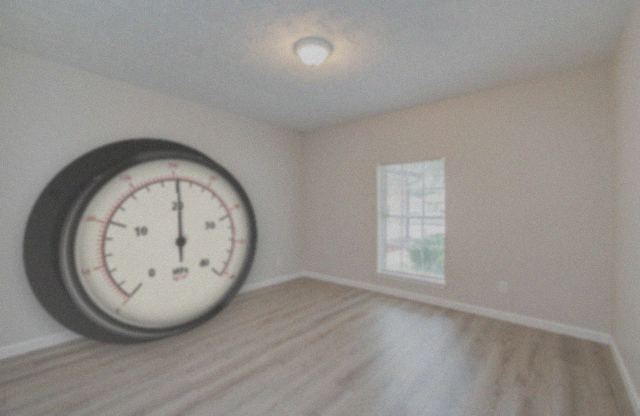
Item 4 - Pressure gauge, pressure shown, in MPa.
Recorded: 20 MPa
